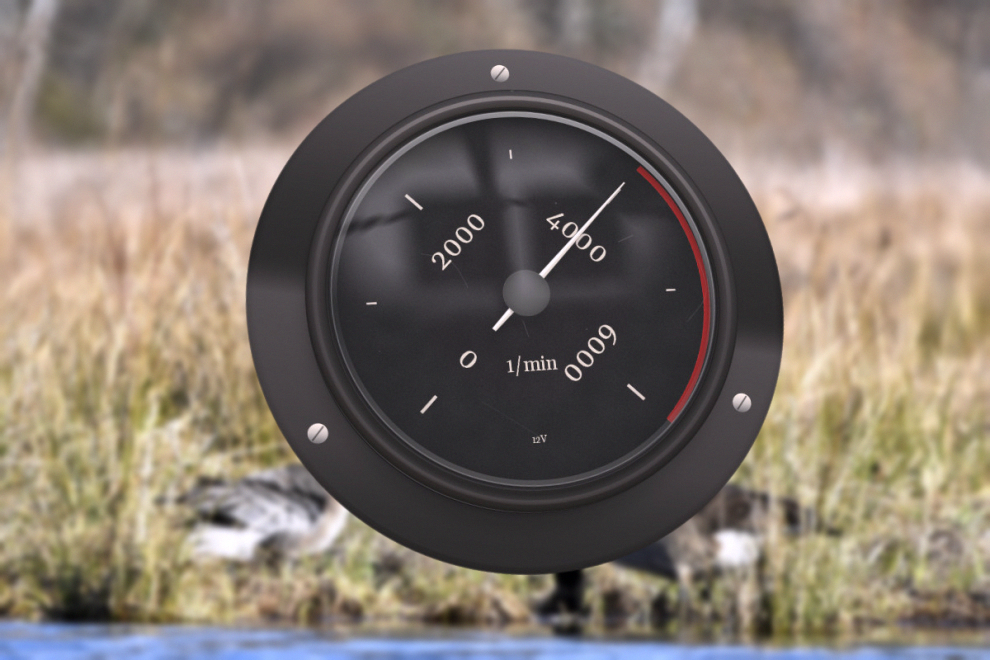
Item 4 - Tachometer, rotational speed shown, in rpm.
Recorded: 4000 rpm
